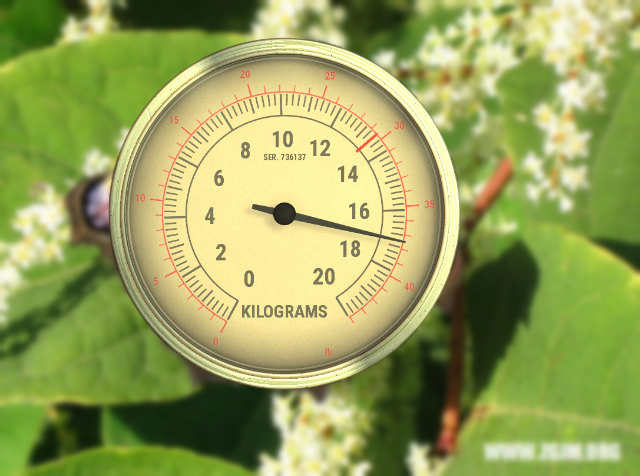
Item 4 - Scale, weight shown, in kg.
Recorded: 17 kg
